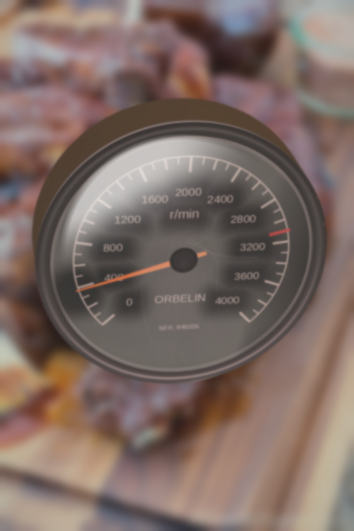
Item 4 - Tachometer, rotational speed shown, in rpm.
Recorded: 400 rpm
